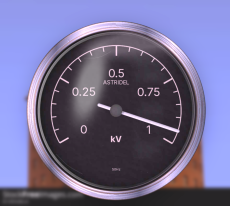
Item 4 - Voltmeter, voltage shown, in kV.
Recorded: 0.95 kV
